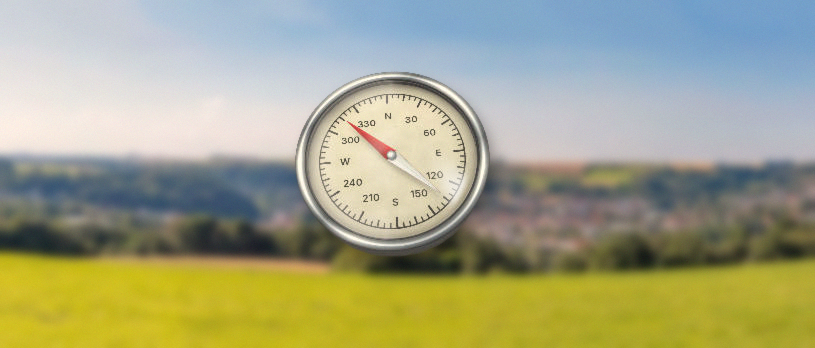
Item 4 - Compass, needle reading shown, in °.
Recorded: 315 °
